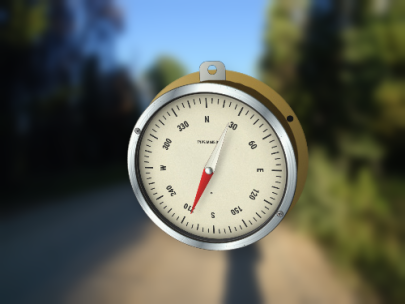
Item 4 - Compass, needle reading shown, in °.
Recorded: 205 °
